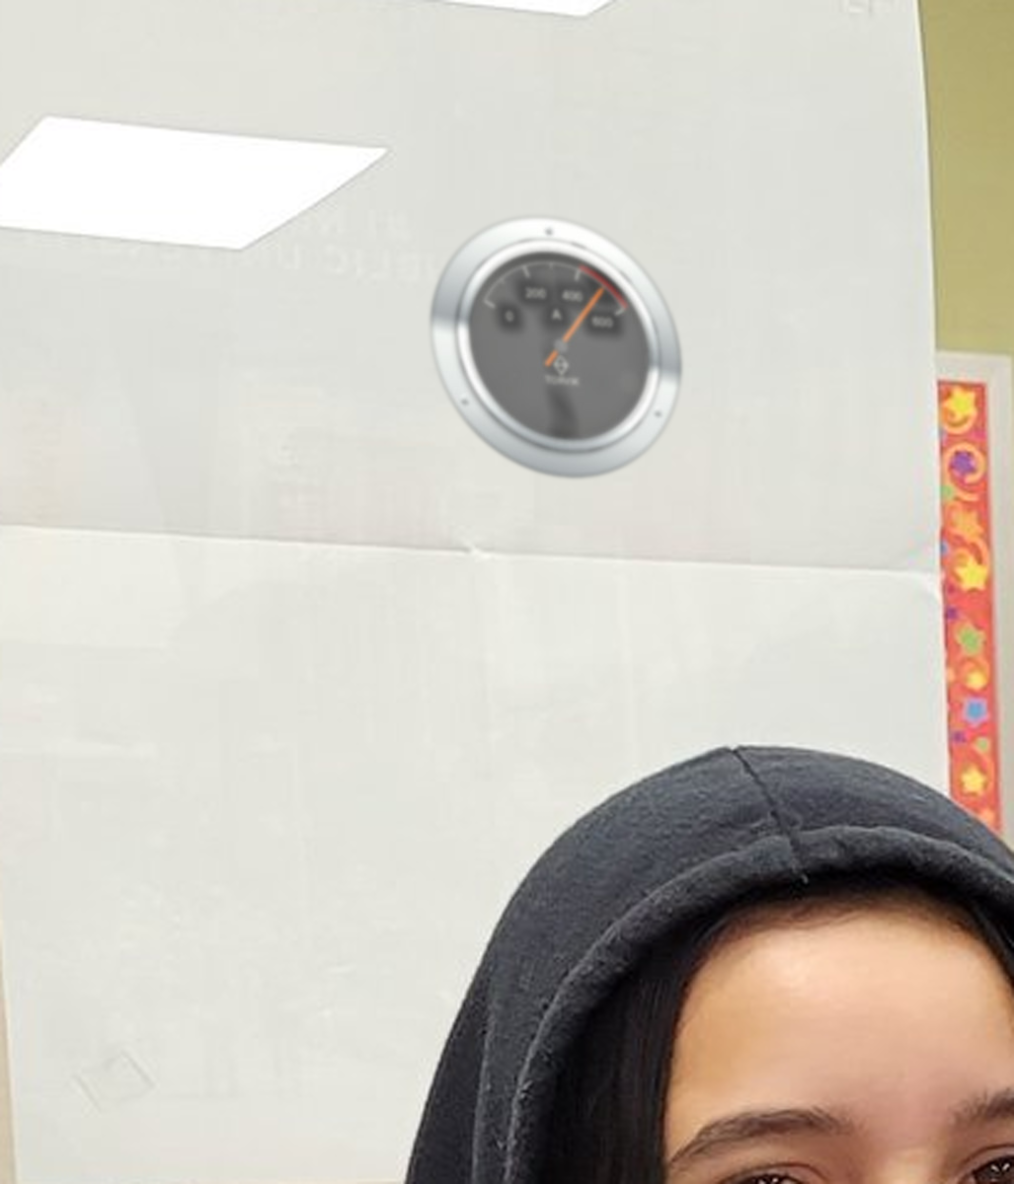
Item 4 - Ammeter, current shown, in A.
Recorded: 500 A
